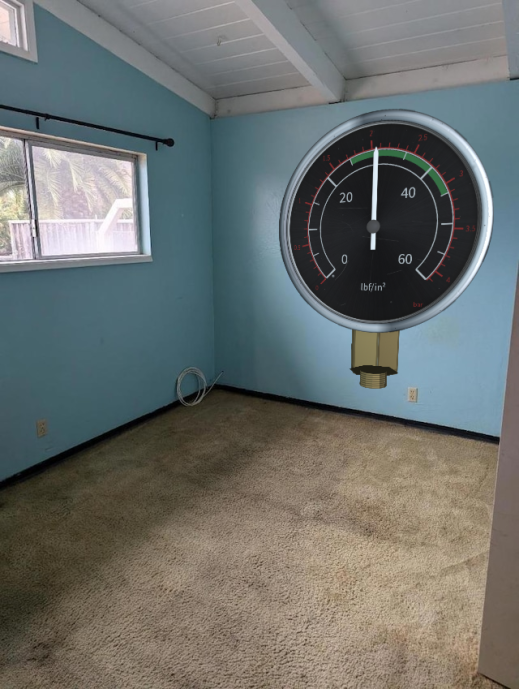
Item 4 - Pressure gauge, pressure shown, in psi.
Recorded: 30 psi
